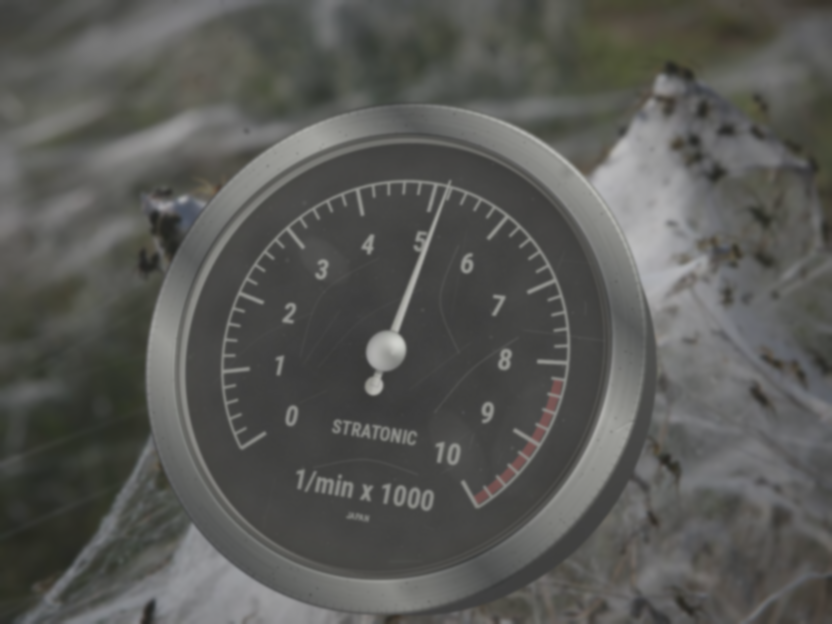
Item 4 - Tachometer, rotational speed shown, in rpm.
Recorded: 5200 rpm
